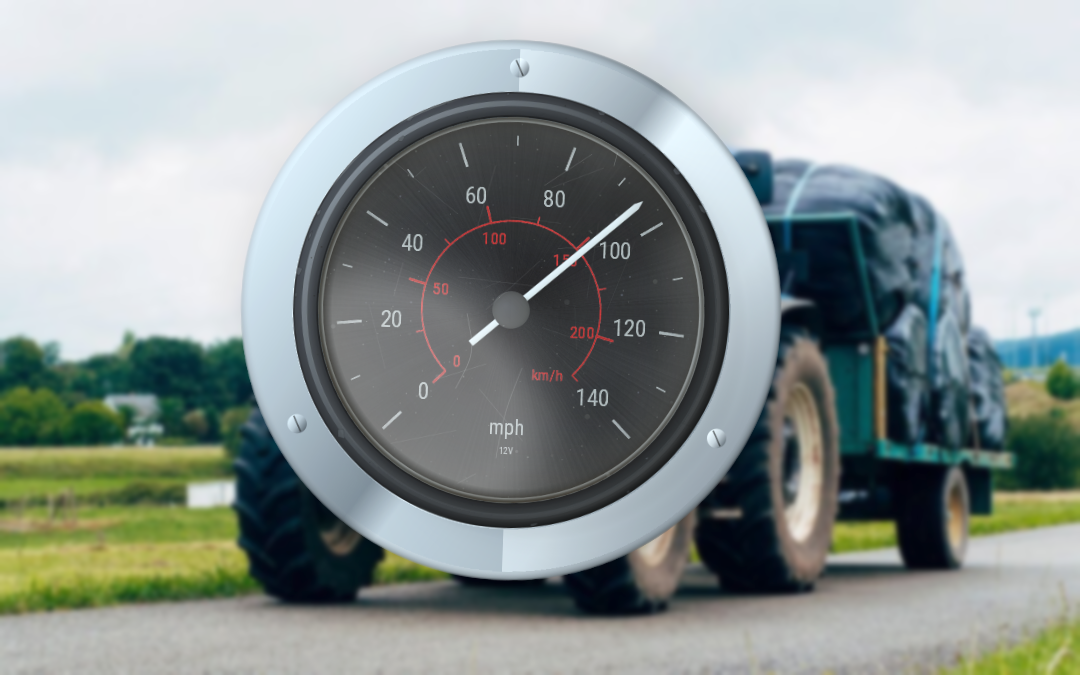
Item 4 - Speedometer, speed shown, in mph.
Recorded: 95 mph
